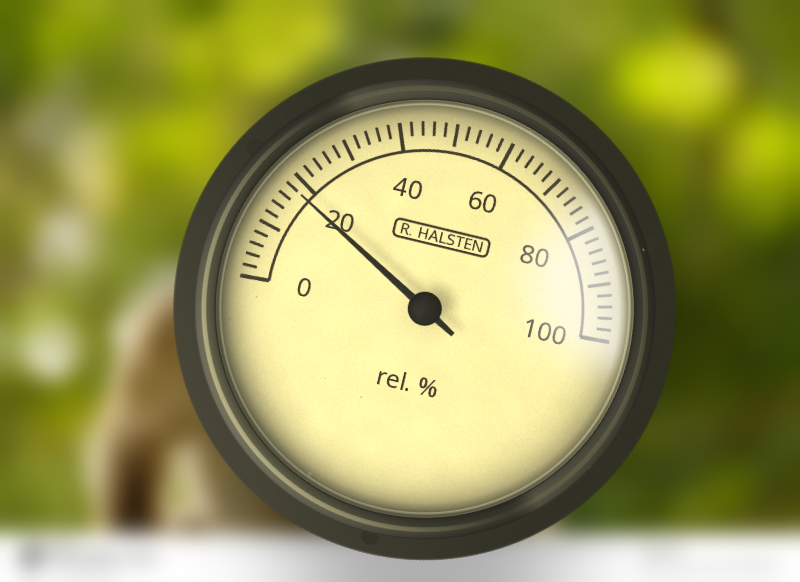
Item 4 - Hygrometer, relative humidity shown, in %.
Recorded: 18 %
